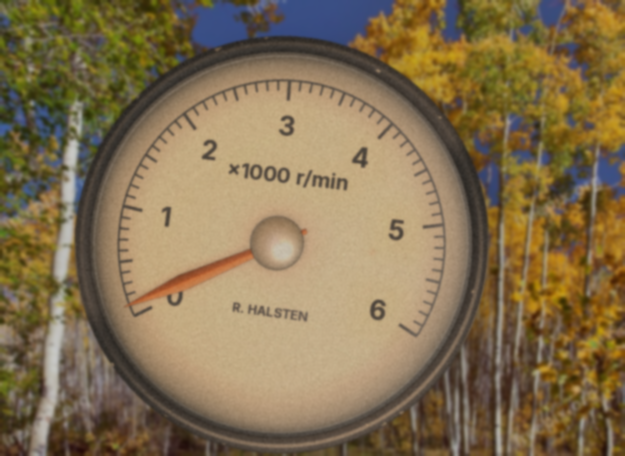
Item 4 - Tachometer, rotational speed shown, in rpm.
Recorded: 100 rpm
